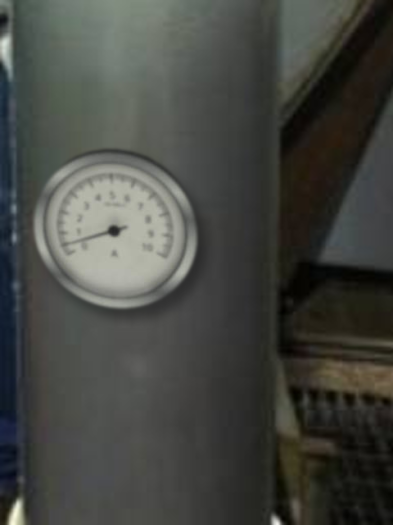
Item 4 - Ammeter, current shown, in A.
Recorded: 0.5 A
